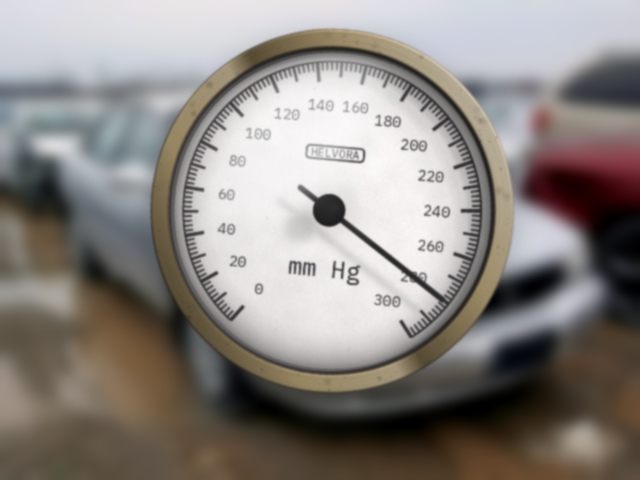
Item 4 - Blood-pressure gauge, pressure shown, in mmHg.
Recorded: 280 mmHg
